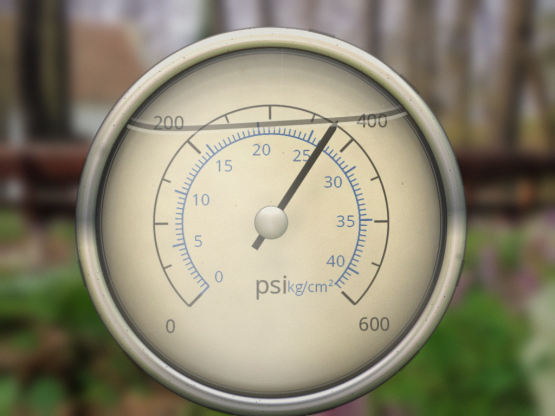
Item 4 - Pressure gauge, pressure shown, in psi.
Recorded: 375 psi
